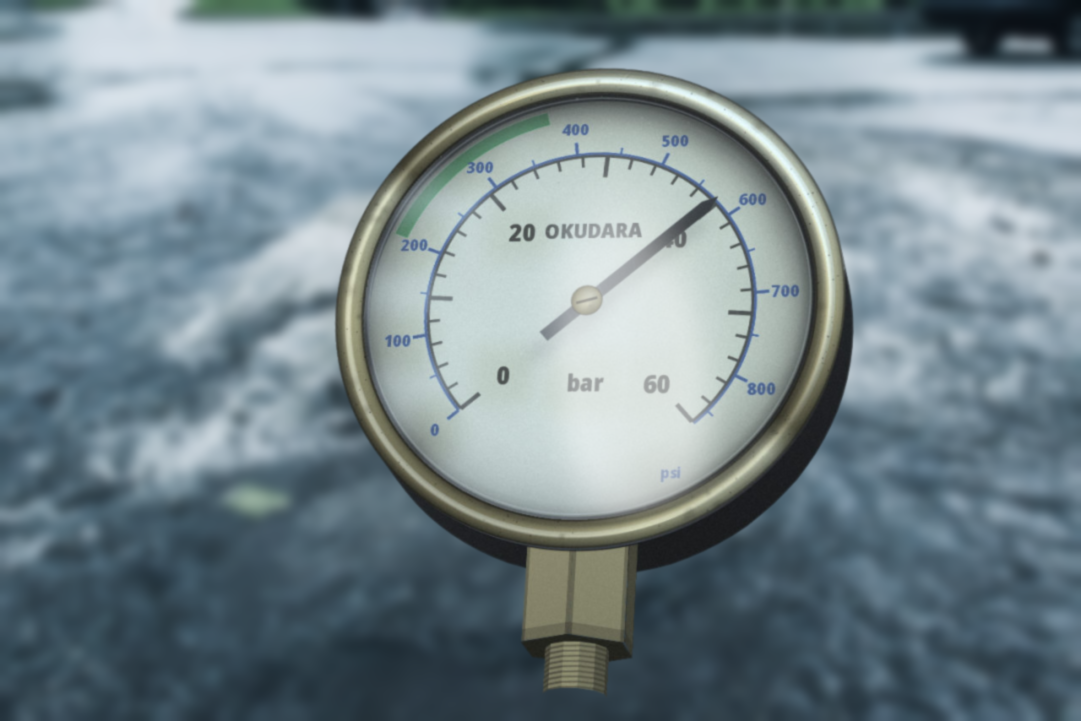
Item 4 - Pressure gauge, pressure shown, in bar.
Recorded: 40 bar
